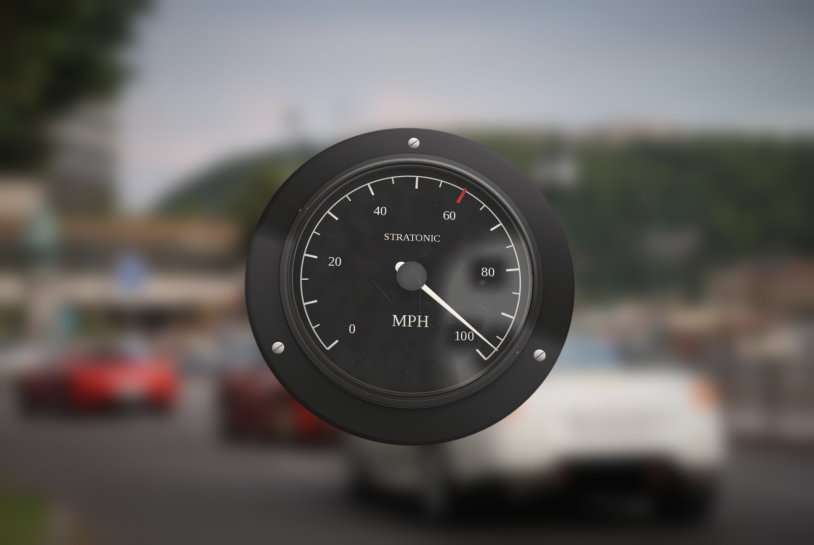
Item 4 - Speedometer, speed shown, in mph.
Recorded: 97.5 mph
